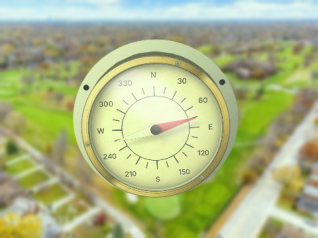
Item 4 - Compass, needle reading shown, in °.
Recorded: 75 °
